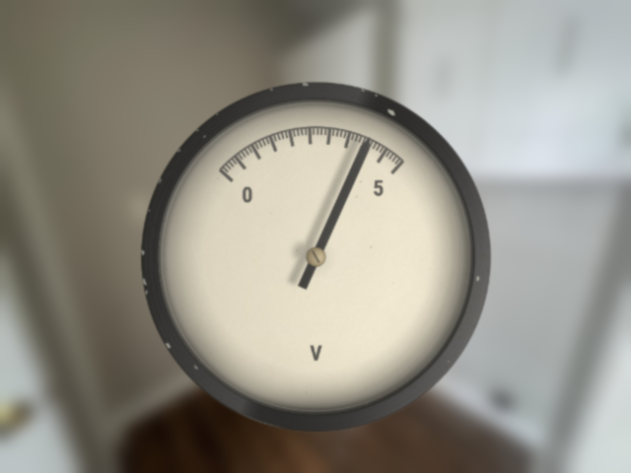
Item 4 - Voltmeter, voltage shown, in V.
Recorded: 4 V
